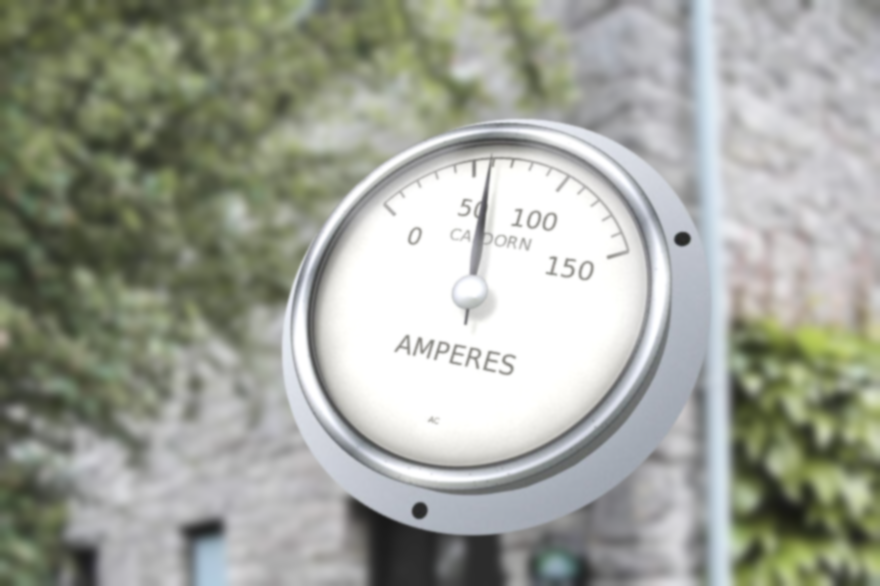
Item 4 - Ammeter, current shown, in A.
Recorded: 60 A
